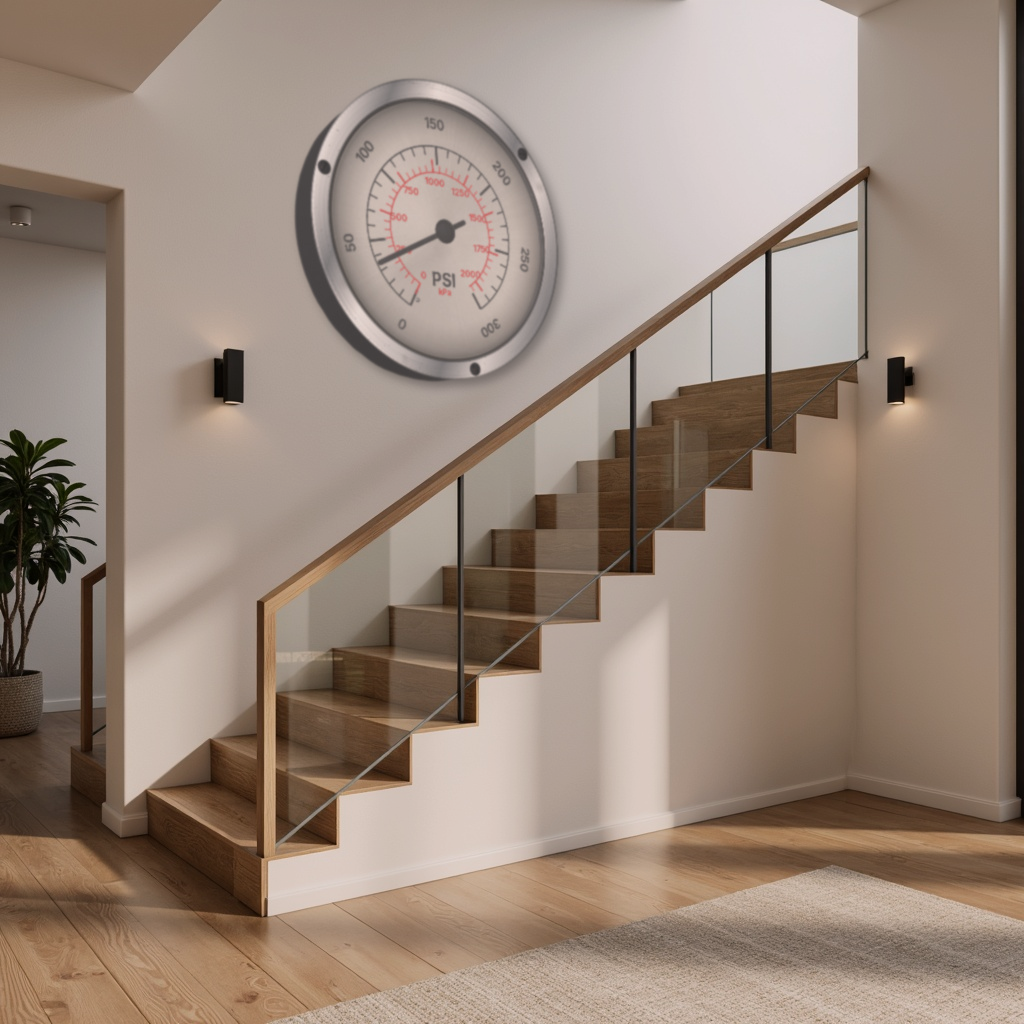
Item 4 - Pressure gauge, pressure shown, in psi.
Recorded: 35 psi
